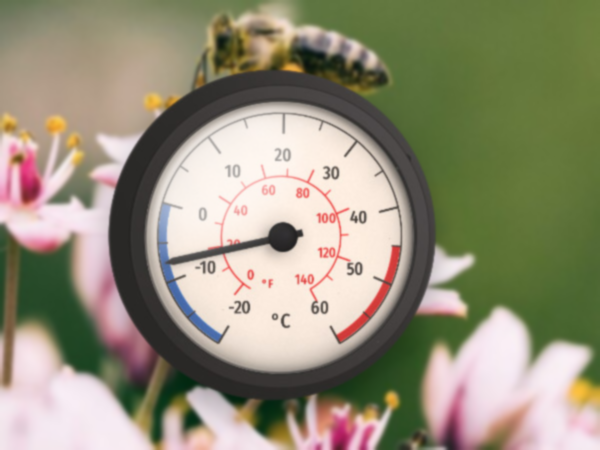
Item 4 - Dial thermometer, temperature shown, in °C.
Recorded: -7.5 °C
